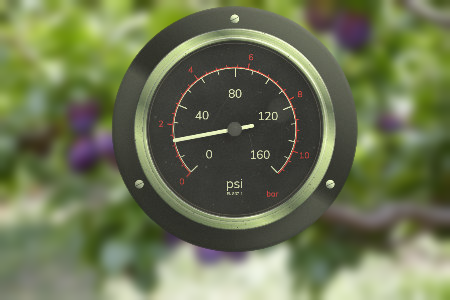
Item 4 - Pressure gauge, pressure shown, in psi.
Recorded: 20 psi
